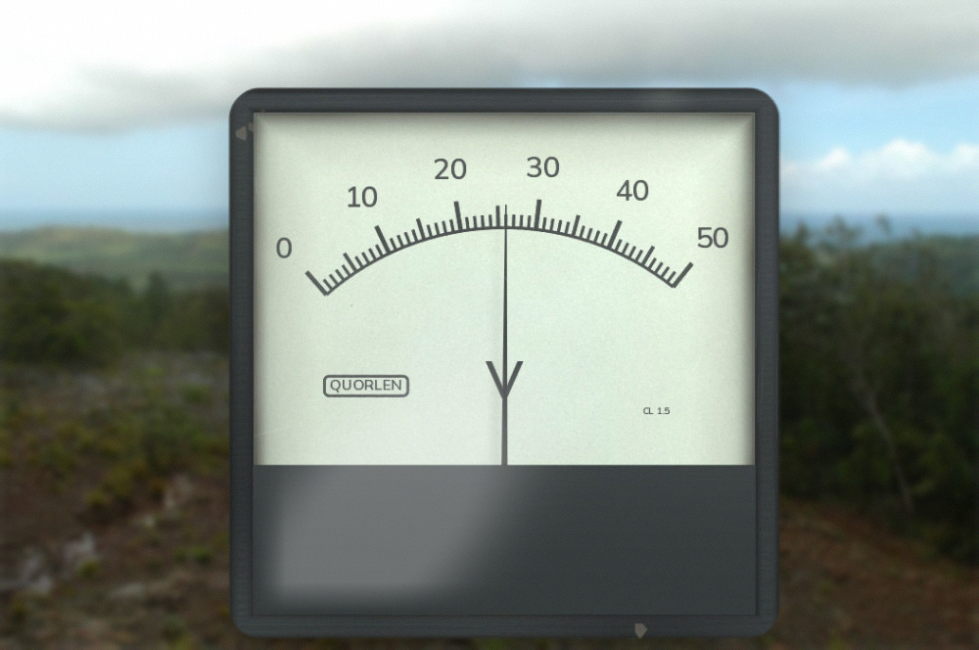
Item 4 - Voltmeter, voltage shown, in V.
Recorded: 26 V
